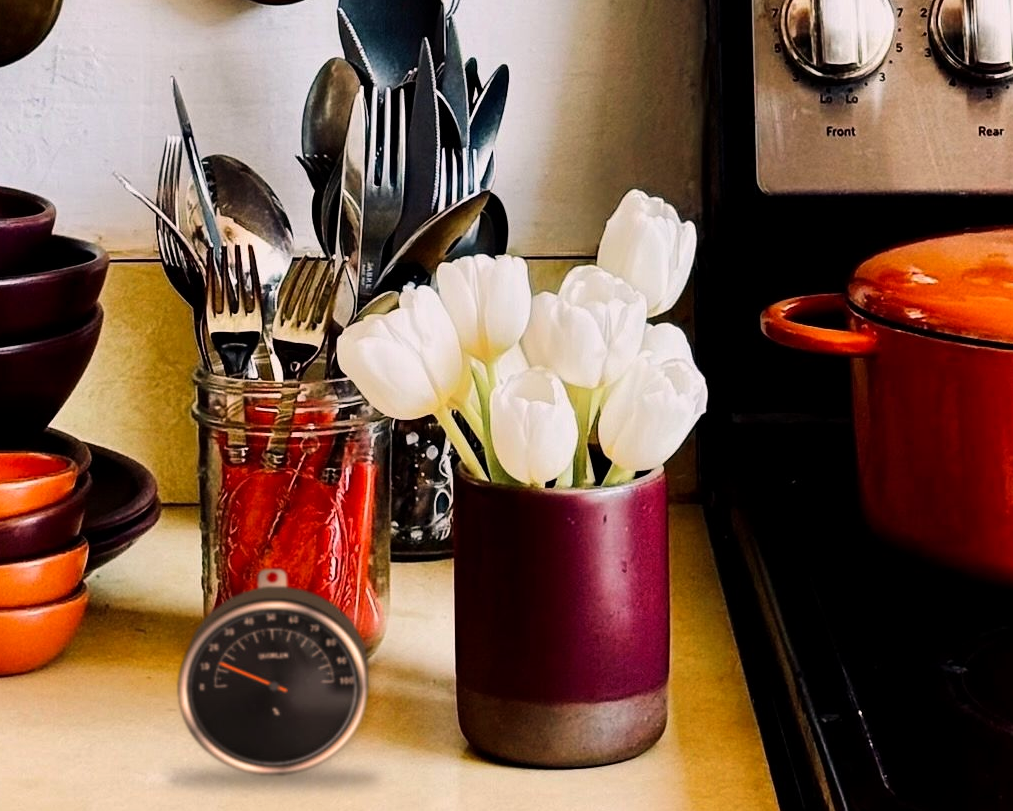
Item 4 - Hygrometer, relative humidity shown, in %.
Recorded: 15 %
